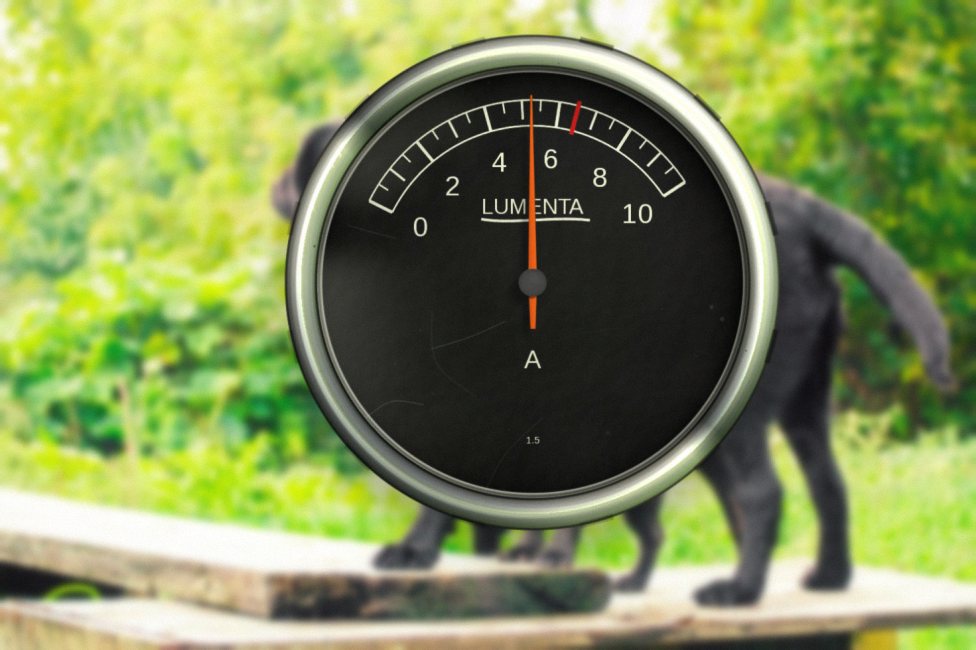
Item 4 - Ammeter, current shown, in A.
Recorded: 5.25 A
